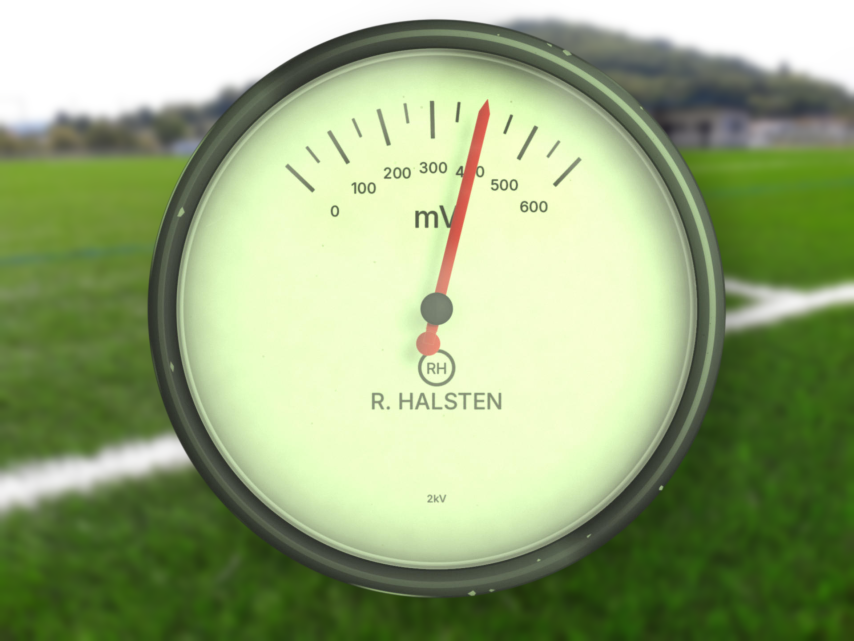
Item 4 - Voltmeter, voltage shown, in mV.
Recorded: 400 mV
